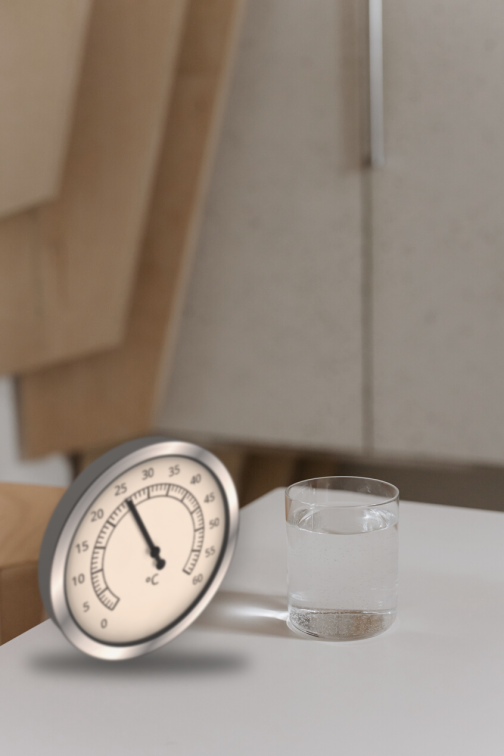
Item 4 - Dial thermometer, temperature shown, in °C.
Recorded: 25 °C
